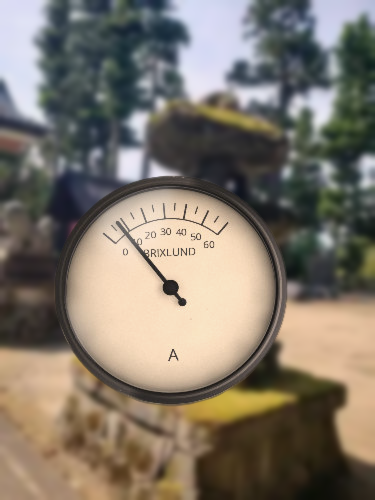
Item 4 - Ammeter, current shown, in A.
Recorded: 7.5 A
